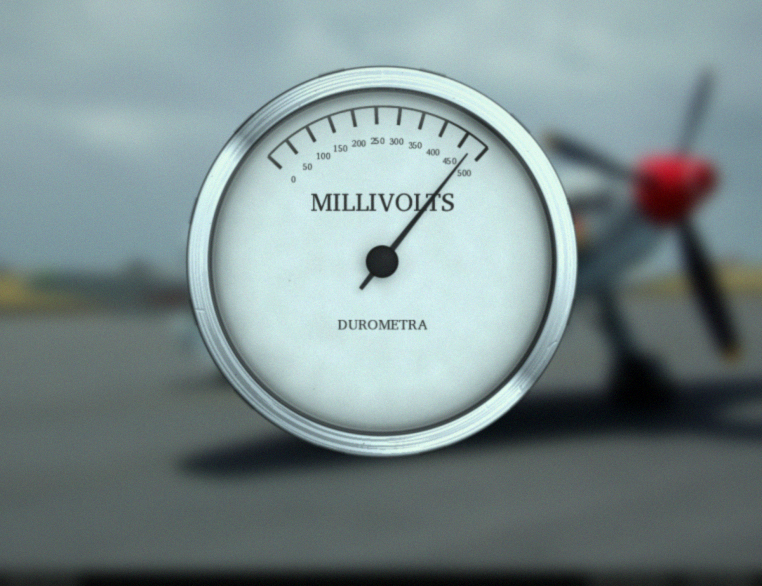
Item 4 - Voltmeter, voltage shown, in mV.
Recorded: 475 mV
